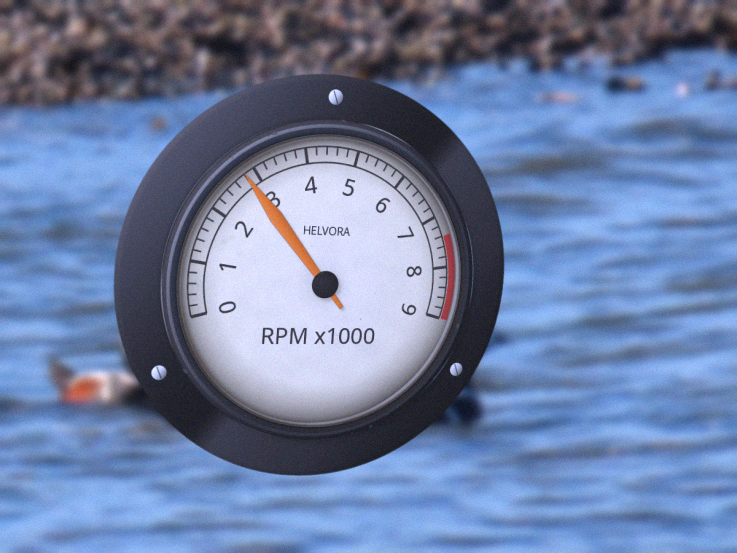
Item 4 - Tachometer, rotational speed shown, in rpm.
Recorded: 2800 rpm
